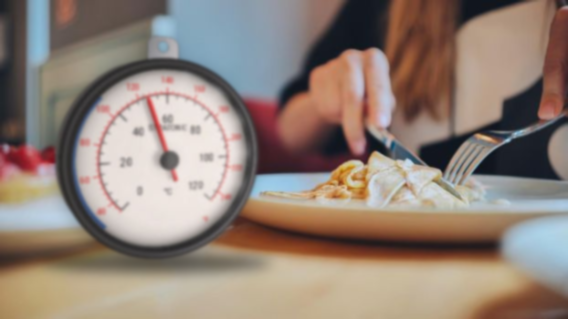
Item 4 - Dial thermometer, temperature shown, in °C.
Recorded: 52 °C
